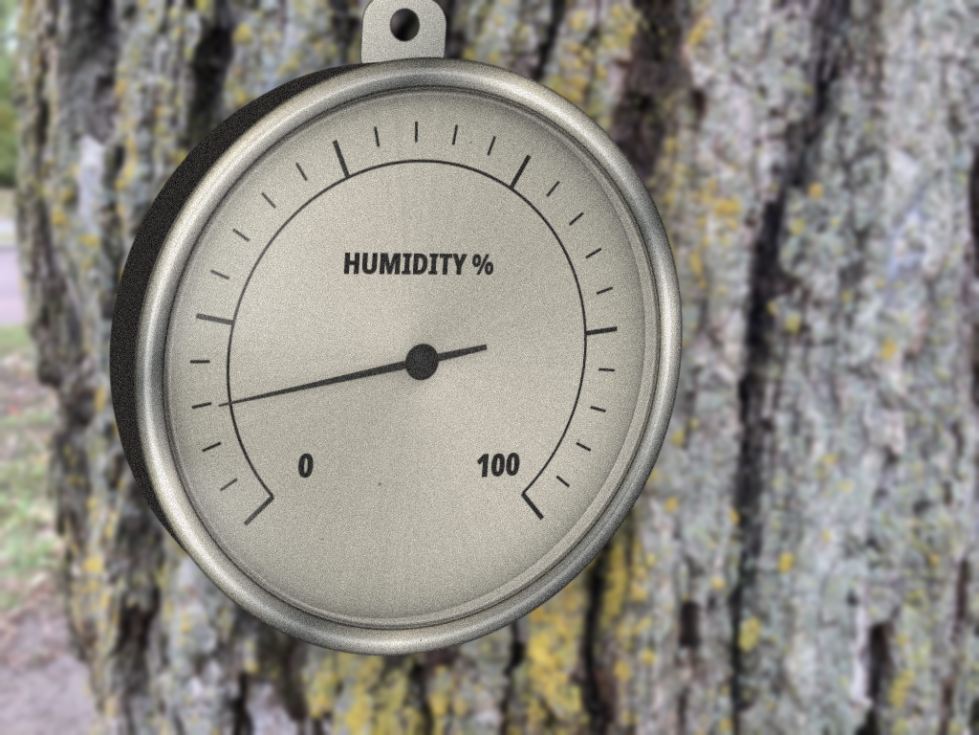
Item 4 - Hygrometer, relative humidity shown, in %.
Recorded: 12 %
